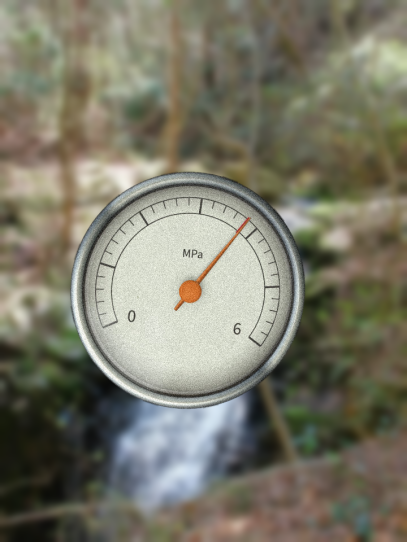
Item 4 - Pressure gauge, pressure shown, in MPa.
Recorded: 3.8 MPa
